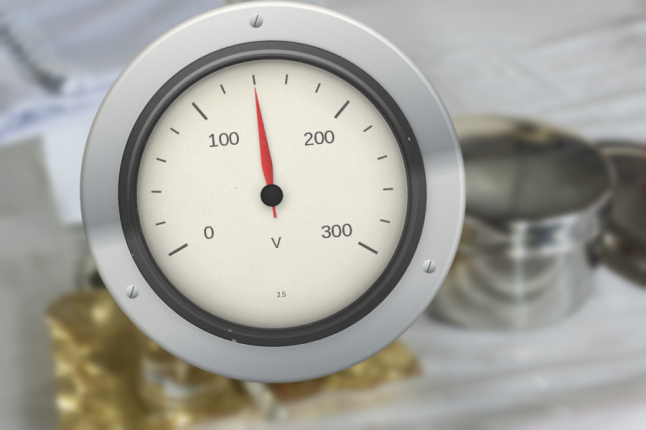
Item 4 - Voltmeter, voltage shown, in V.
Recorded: 140 V
